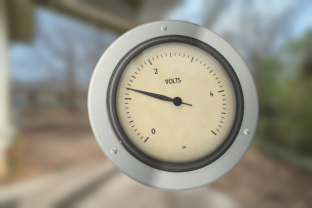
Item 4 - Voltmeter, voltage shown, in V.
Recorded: 1.2 V
